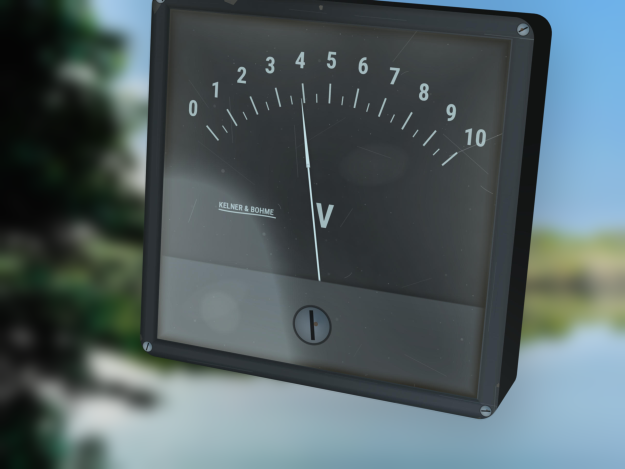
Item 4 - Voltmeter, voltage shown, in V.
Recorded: 4 V
